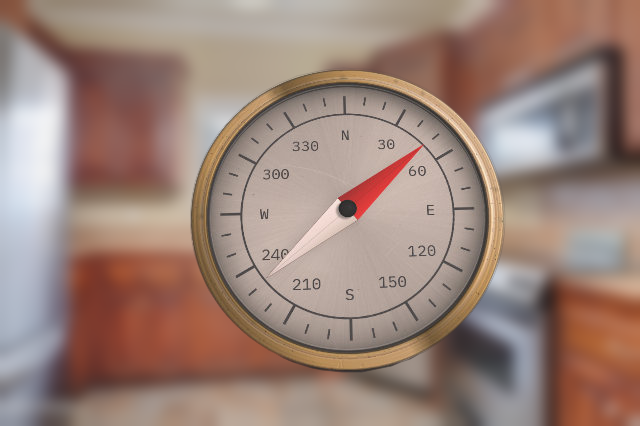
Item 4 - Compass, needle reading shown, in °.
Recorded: 50 °
